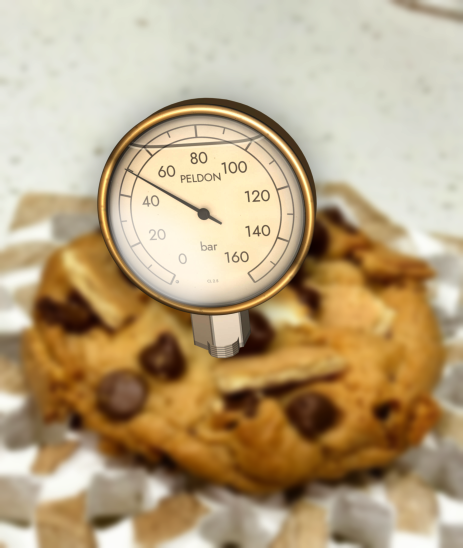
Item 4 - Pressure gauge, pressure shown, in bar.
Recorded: 50 bar
